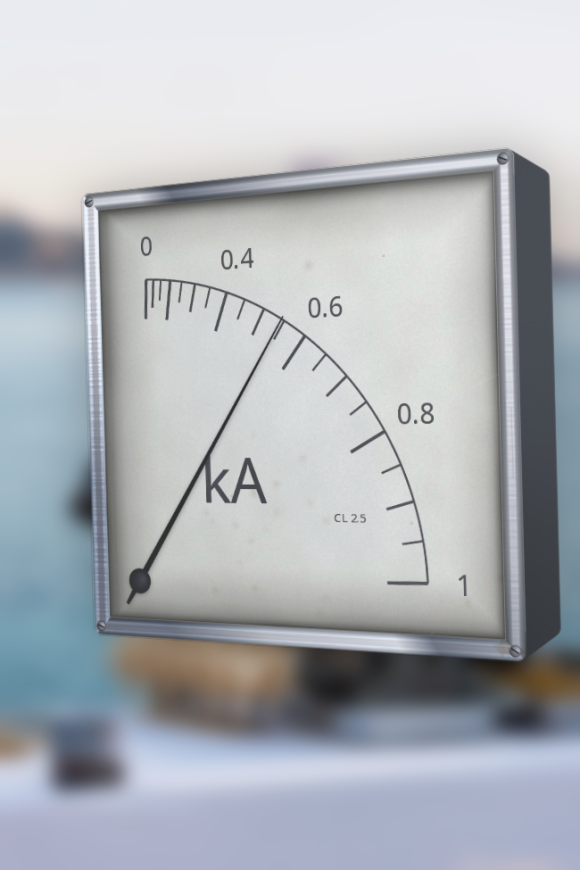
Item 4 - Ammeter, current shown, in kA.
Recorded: 0.55 kA
